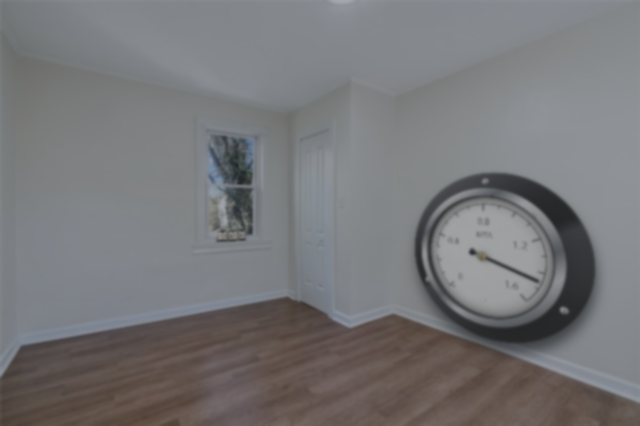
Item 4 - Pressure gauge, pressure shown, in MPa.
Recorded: 1.45 MPa
